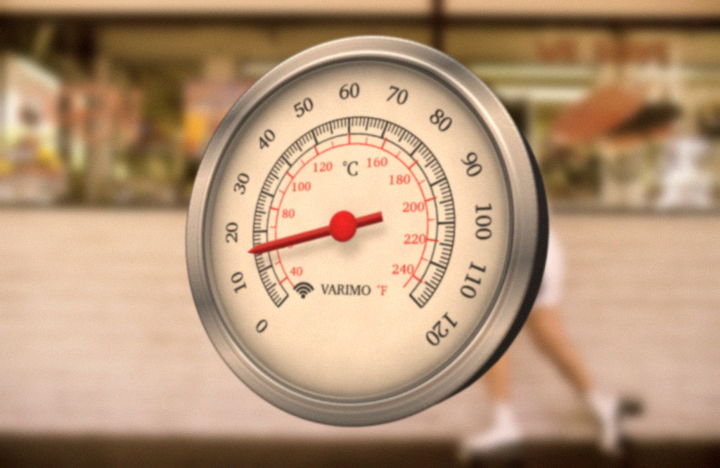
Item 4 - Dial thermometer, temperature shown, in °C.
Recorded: 15 °C
